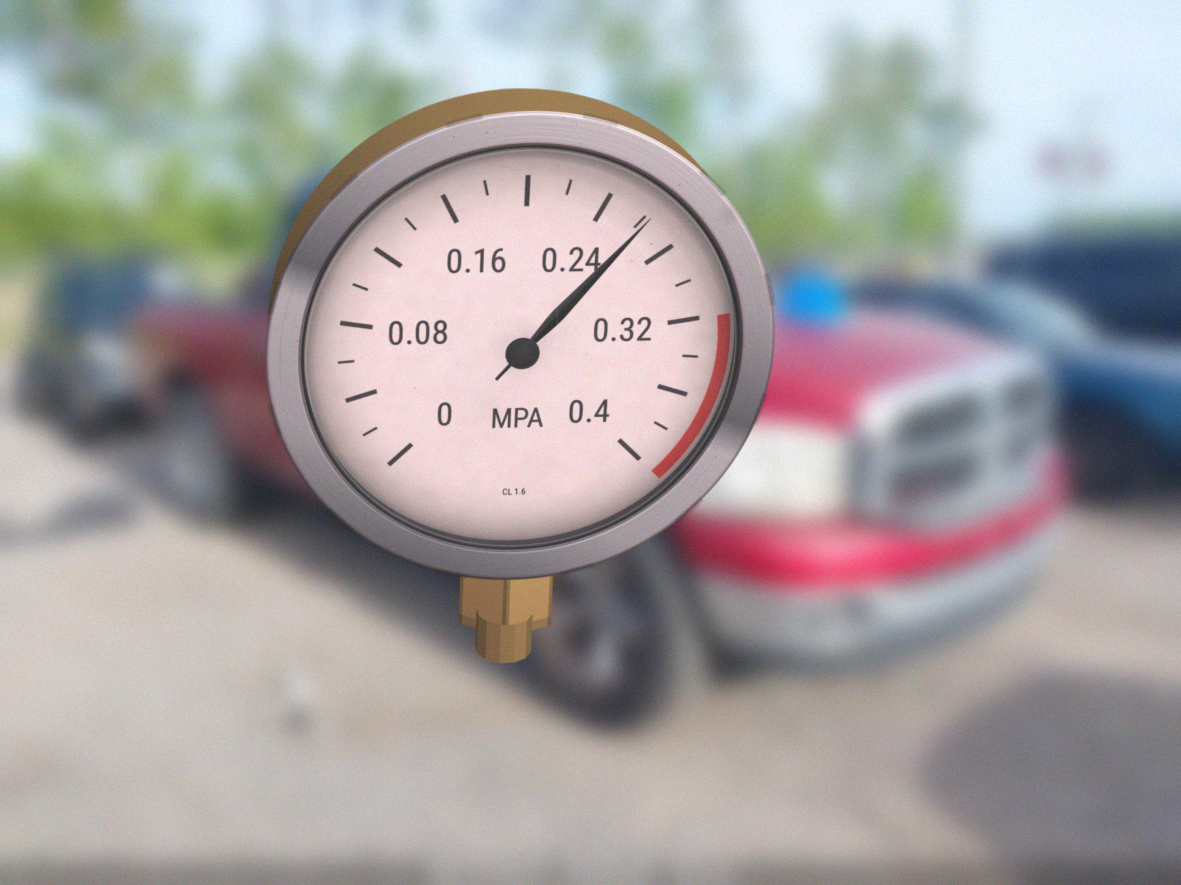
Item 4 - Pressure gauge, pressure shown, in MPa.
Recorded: 0.26 MPa
